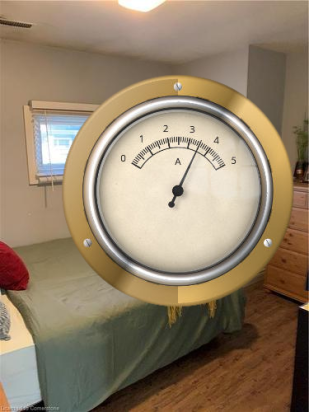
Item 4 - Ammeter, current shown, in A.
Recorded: 3.5 A
